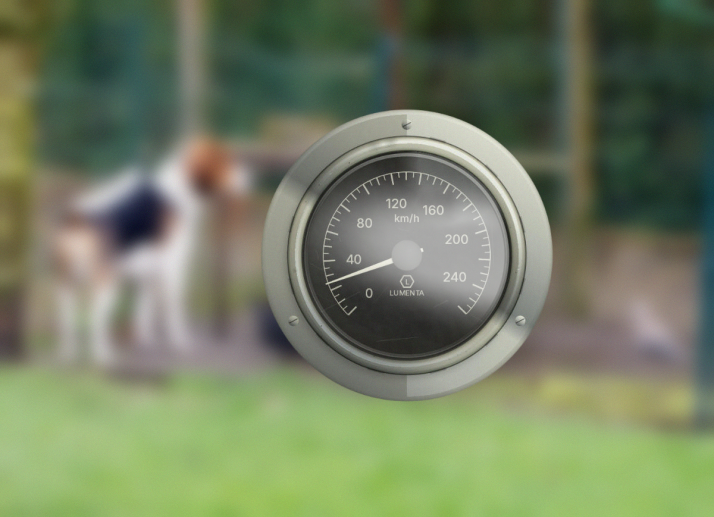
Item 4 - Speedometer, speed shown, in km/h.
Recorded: 25 km/h
